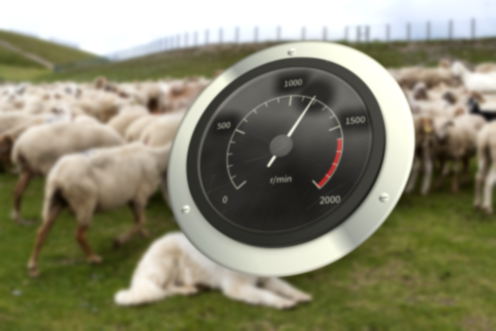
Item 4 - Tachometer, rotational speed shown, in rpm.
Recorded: 1200 rpm
